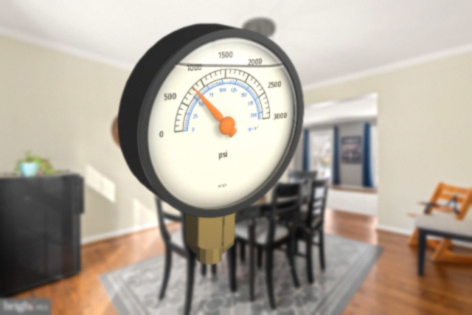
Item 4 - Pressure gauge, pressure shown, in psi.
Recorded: 800 psi
